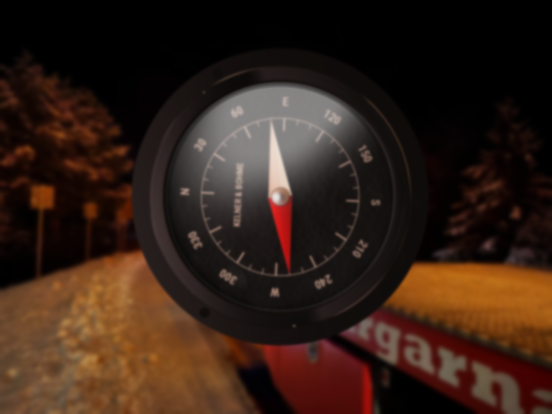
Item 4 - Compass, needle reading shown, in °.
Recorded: 260 °
